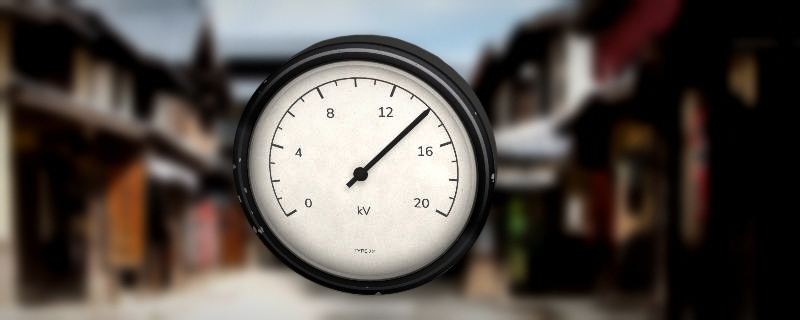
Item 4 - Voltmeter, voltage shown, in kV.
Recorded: 14 kV
